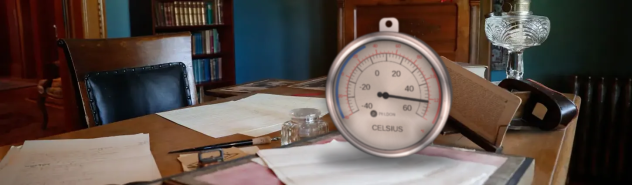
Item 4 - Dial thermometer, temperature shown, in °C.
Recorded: 50 °C
